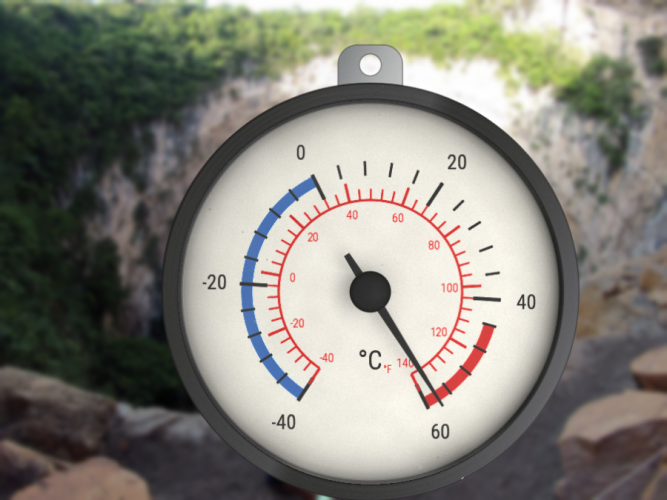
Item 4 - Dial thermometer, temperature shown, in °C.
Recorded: 58 °C
